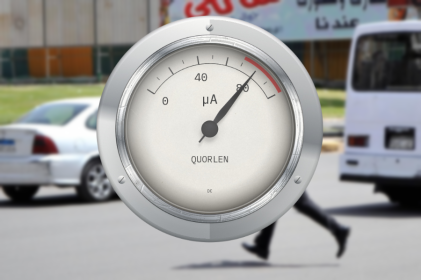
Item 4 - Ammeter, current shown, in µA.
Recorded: 80 µA
